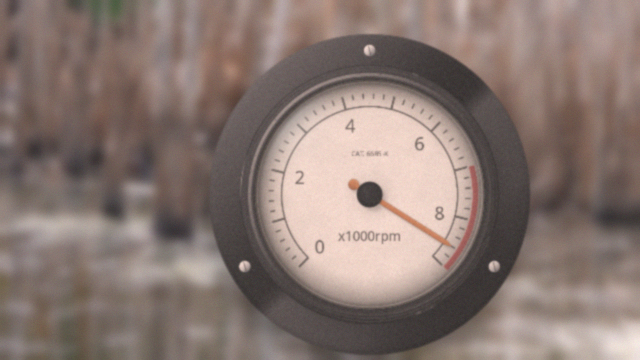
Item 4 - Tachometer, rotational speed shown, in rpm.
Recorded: 8600 rpm
